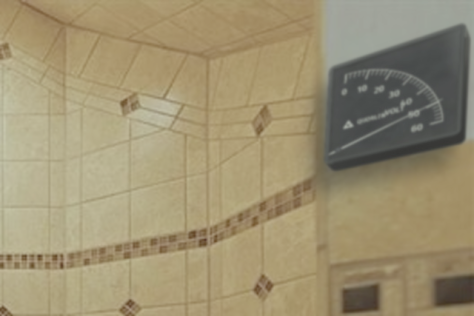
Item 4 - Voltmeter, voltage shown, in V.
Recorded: 50 V
